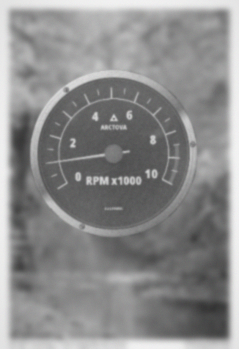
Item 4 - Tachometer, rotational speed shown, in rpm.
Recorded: 1000 rpm
